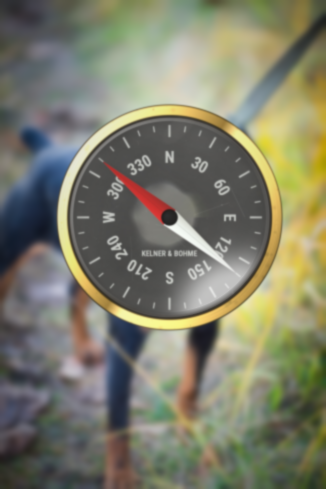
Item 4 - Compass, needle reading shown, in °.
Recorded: 310 °
